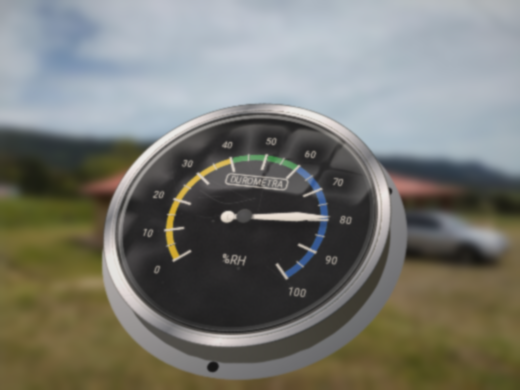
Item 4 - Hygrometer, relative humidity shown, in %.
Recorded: 80 %
